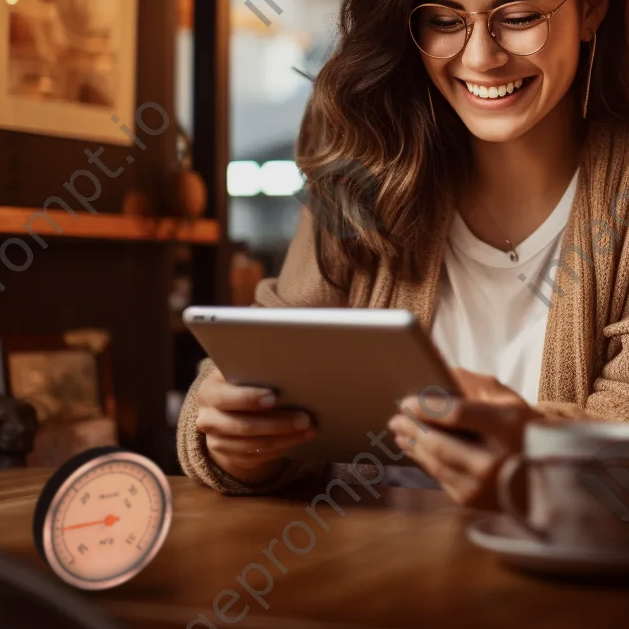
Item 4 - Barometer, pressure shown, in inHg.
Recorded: 28.5 inHg
